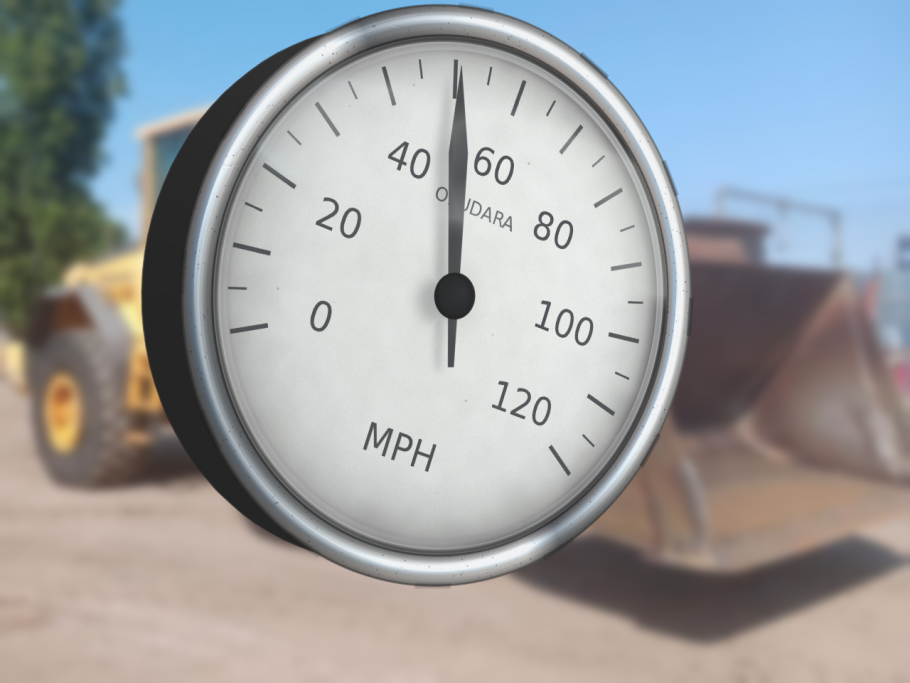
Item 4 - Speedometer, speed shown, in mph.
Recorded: 50 mph
